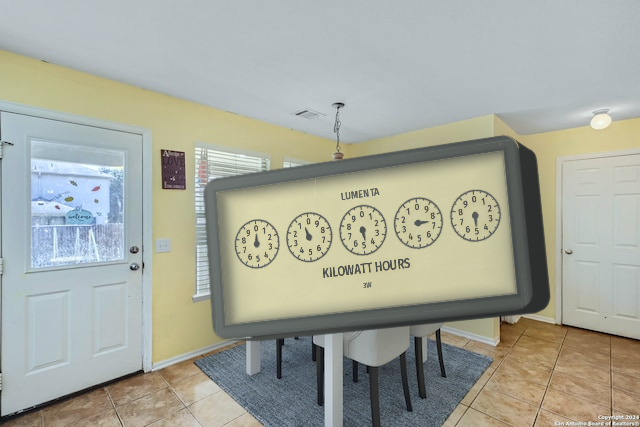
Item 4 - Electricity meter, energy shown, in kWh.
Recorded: 475 kWh
